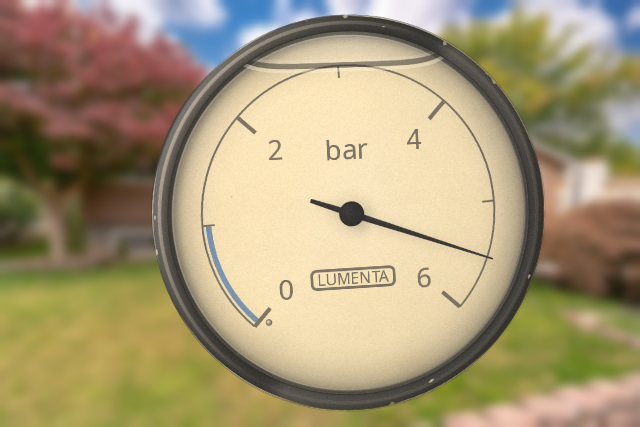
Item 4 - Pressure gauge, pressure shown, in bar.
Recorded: 5.5 bar
